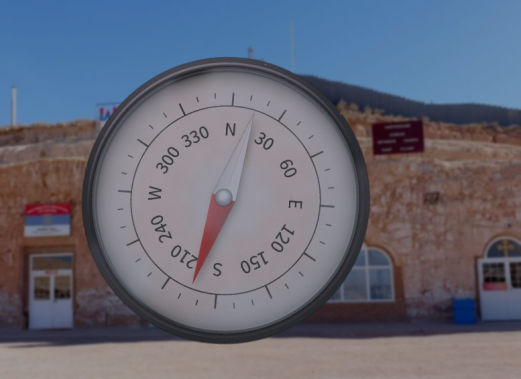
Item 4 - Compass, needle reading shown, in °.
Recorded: 195 °
